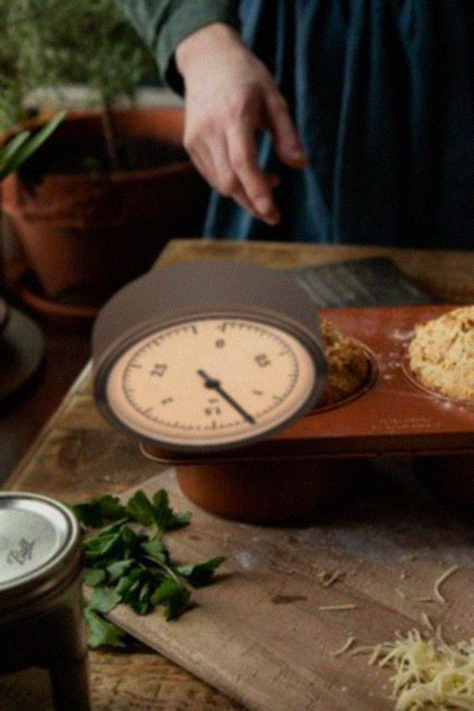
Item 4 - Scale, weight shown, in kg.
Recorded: 1.25 kg
